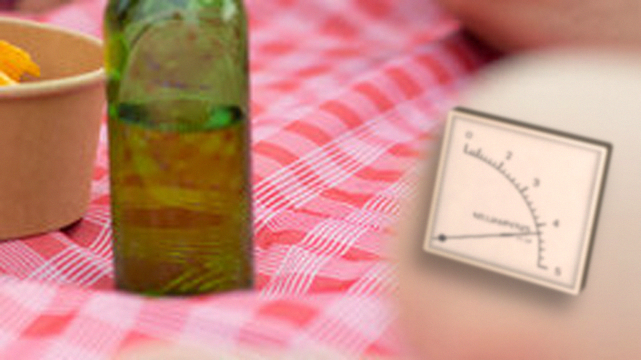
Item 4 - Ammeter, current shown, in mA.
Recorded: 4.2 mA
